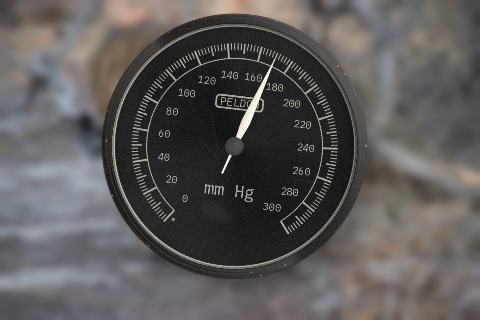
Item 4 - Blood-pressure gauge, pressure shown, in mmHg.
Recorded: 170 mmHg
